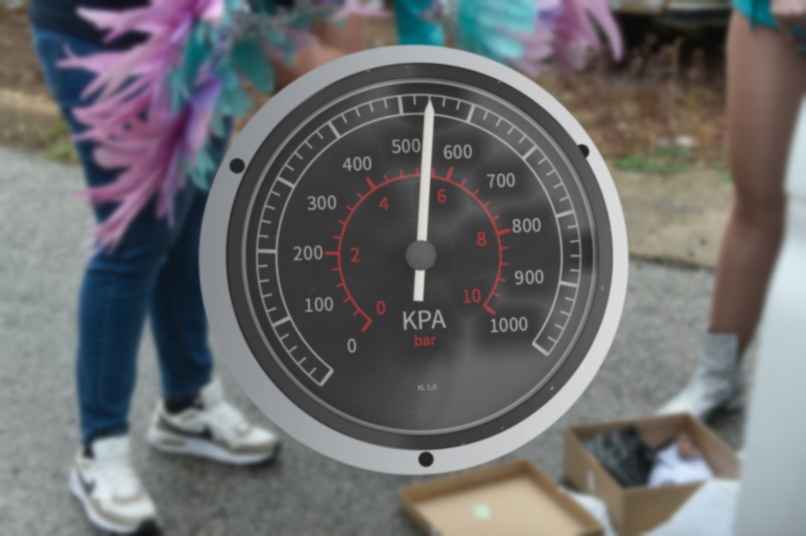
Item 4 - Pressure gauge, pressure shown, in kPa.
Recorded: 540 kPa
